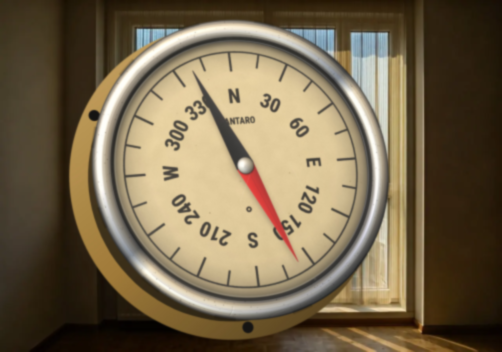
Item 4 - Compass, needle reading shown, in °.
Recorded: 157.5 °
